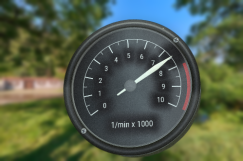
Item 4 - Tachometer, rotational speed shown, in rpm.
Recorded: 7500 rpm
